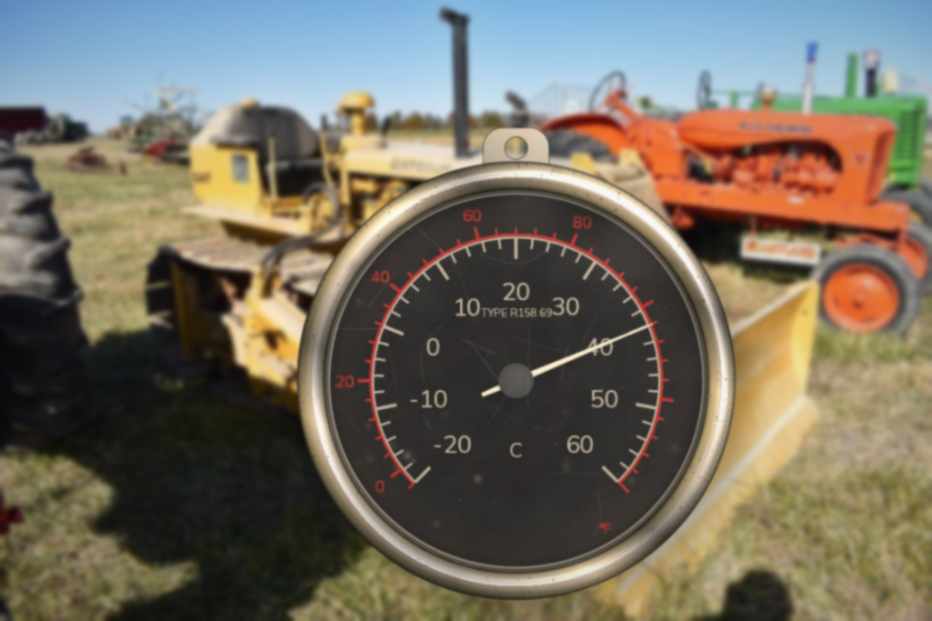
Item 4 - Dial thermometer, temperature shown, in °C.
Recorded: 40 °C
